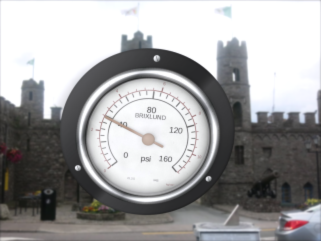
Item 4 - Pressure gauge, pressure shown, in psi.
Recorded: 40 psi
